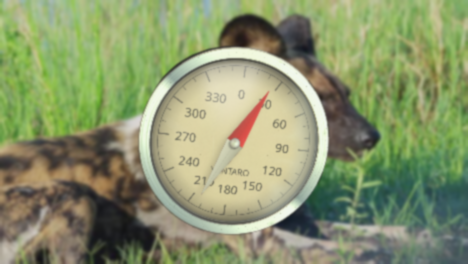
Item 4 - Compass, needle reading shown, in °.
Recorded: 25 °
